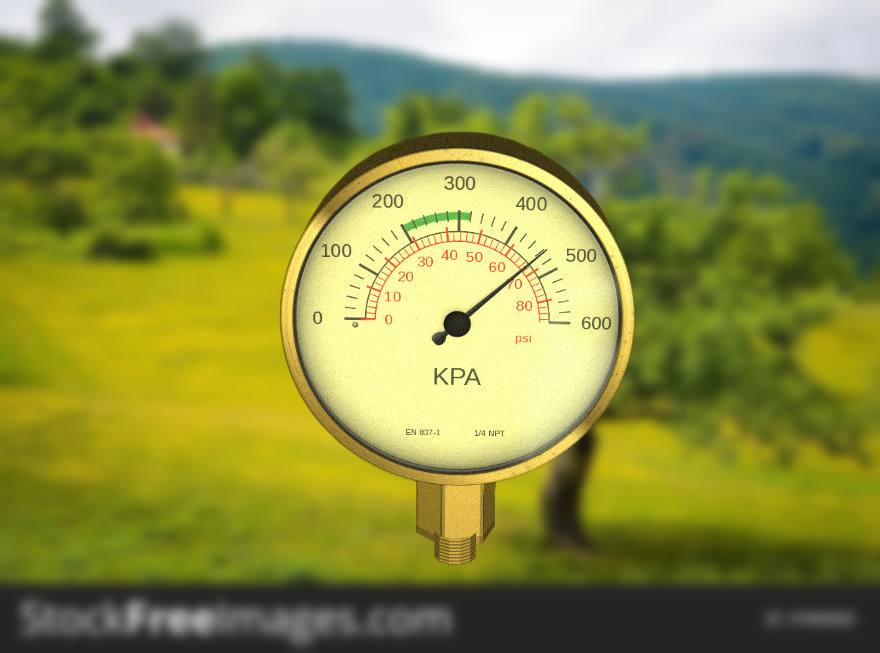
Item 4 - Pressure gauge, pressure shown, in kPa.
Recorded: 460 kPa
